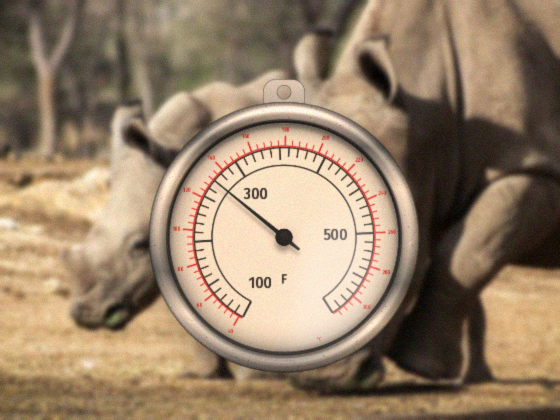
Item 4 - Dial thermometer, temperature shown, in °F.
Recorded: 270 °F
